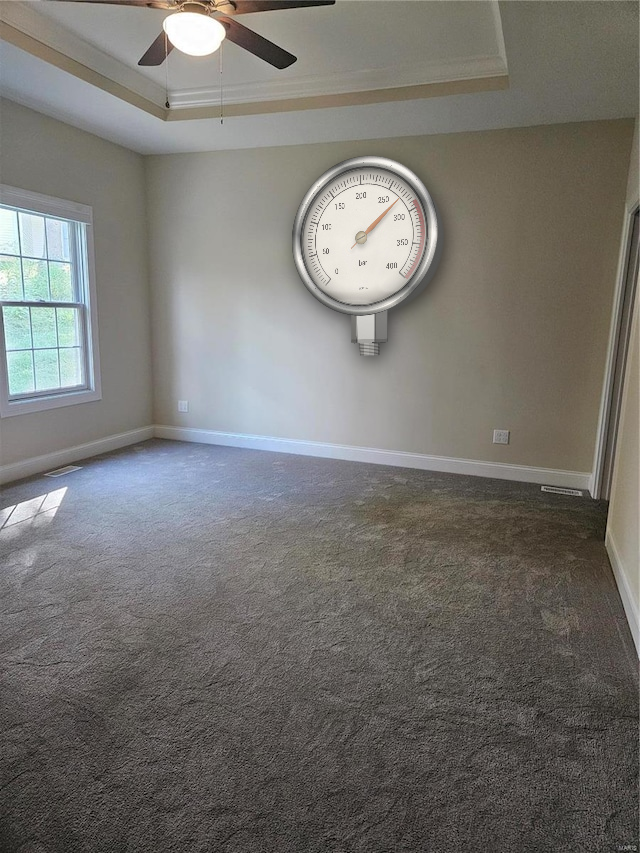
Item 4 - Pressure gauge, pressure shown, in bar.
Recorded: 275 bar
